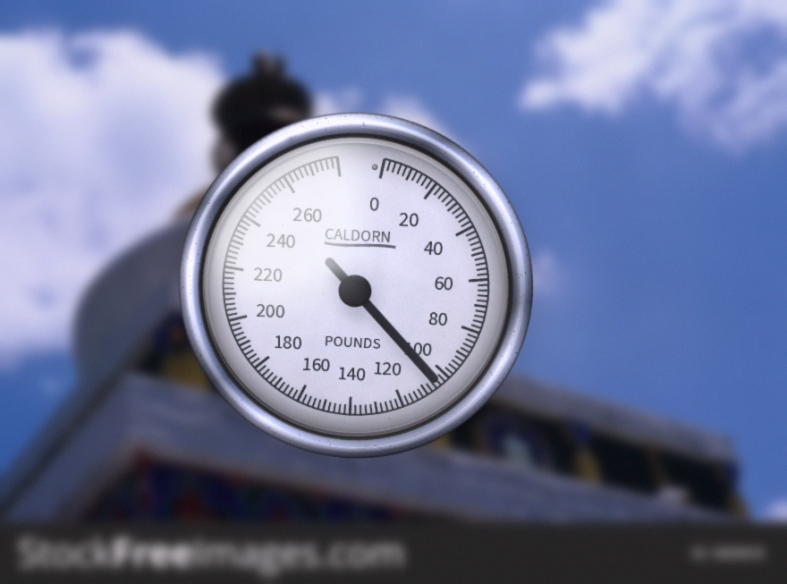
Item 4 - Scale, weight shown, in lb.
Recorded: 104 lb
